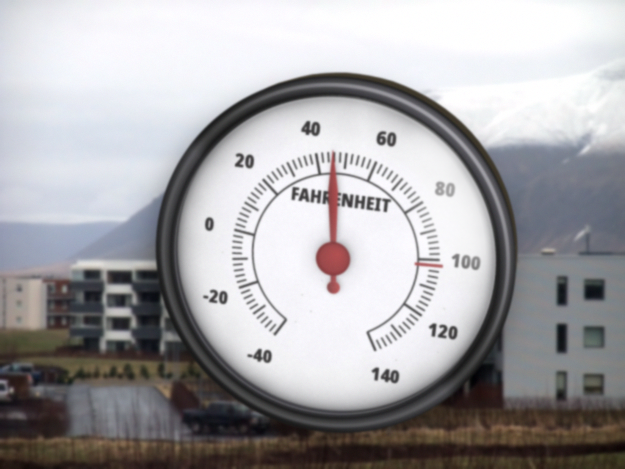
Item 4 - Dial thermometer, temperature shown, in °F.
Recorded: 46 °F
